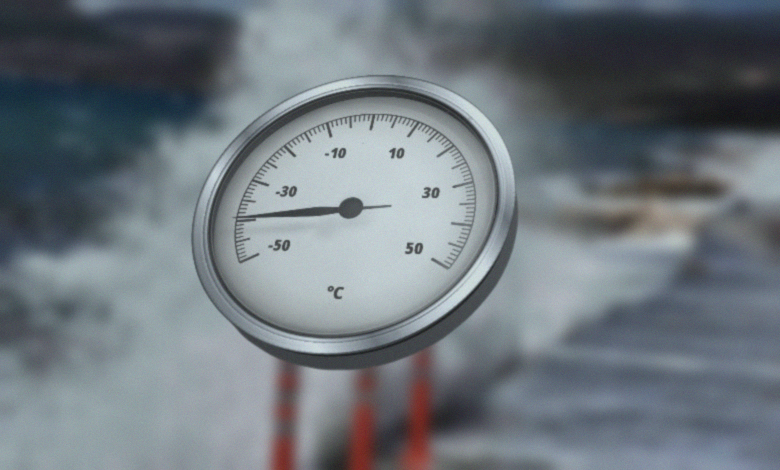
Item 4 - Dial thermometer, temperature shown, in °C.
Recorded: -40 °C
